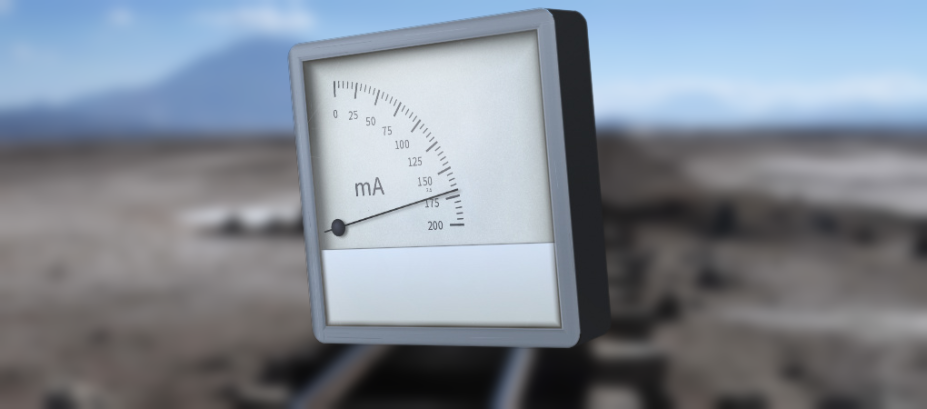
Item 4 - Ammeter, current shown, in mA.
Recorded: 170 mA
